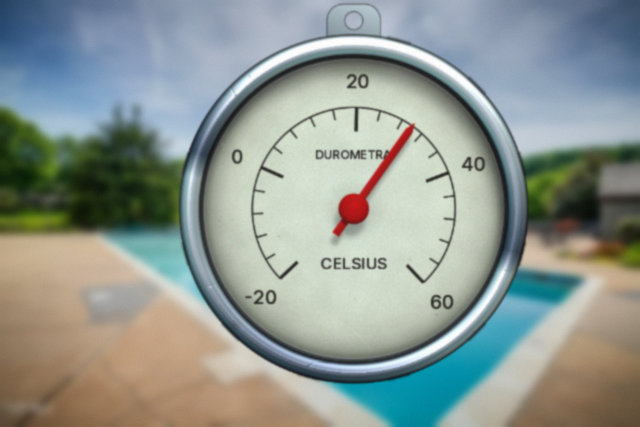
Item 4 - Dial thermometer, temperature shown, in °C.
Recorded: 30 °C
